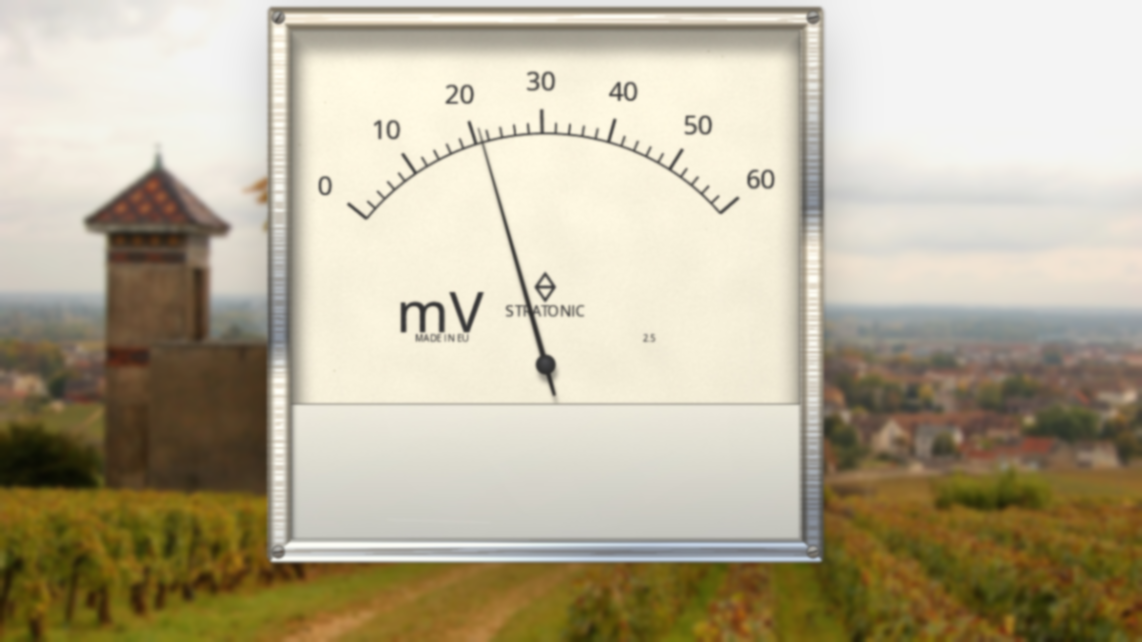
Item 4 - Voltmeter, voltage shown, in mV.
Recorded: 21 mV
